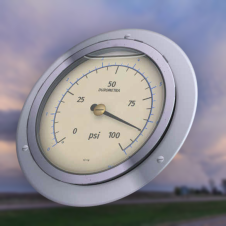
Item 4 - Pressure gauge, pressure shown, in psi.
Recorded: 90 psi
